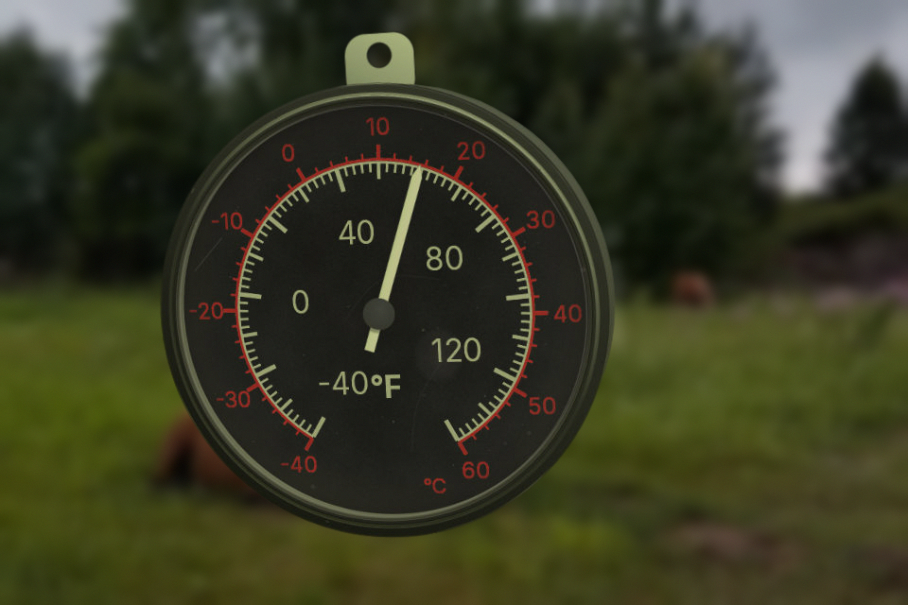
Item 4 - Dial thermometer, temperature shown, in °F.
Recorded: 60 °F
